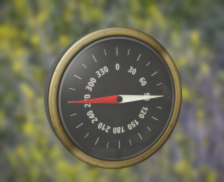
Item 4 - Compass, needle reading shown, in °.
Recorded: 270 °
